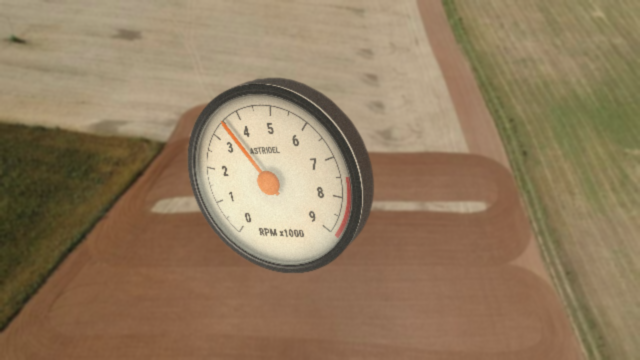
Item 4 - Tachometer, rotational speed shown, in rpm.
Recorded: 3500 rpm
